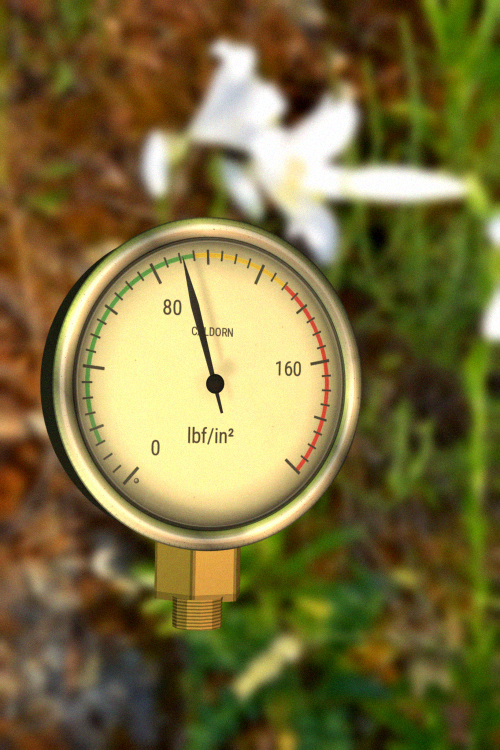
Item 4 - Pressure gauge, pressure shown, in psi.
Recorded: 90 psi
